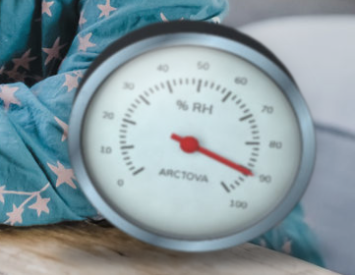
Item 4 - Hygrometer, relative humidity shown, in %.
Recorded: 90 %
